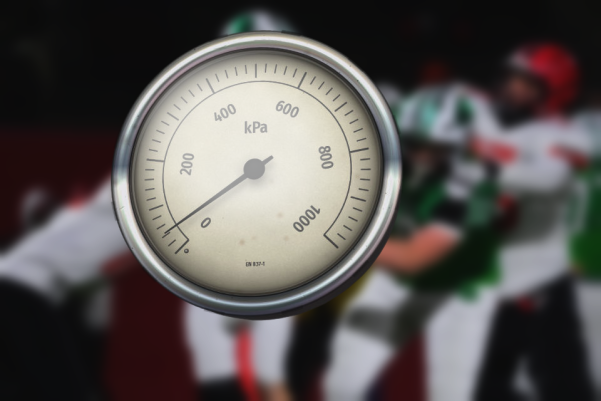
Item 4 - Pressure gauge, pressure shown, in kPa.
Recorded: 40 kPa
